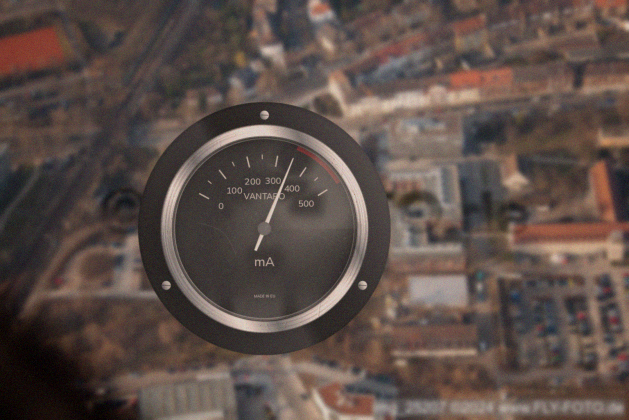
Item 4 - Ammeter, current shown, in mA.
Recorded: 350 mA
